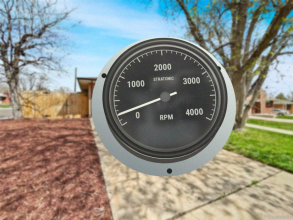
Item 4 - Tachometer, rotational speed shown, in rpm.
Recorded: 200 rpm
